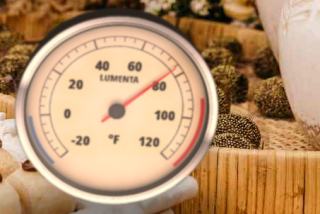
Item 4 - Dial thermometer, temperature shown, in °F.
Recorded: 76 °F
